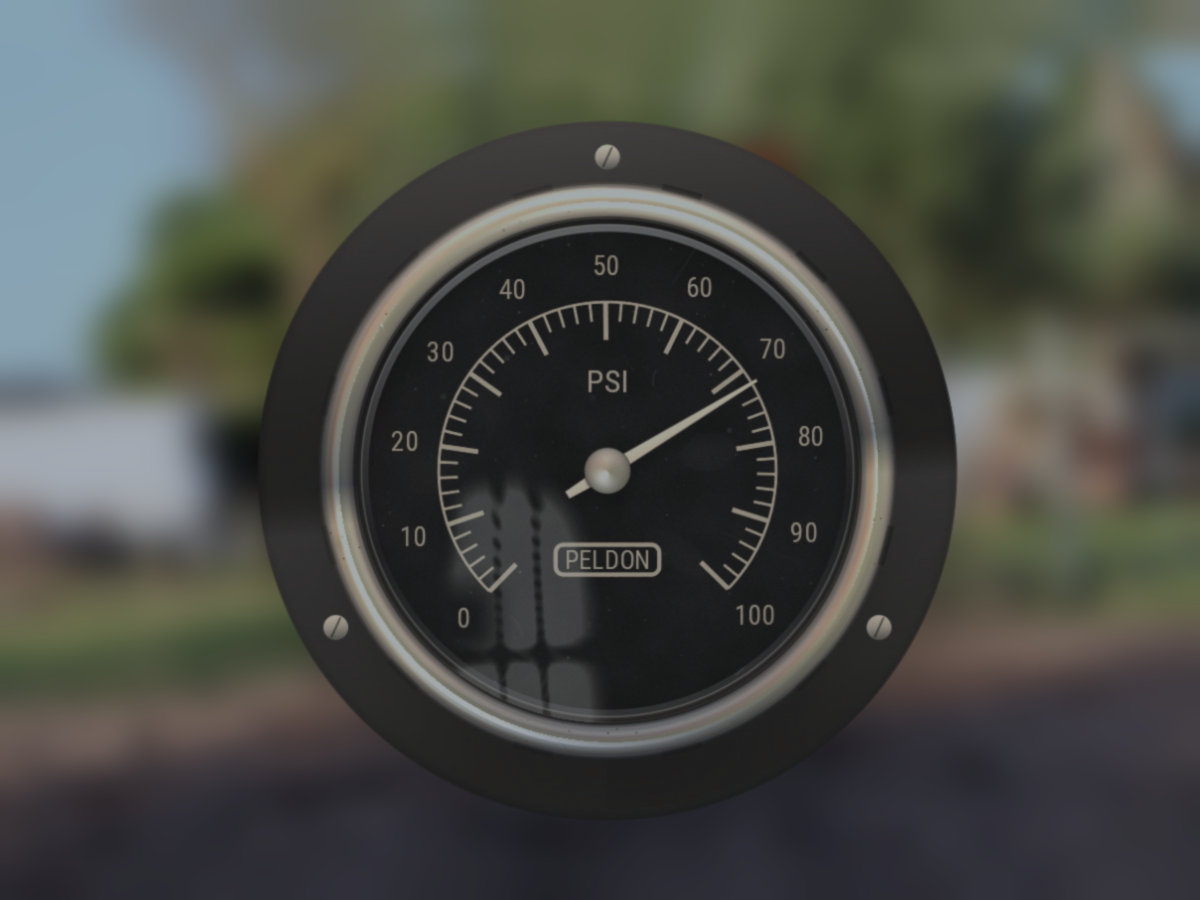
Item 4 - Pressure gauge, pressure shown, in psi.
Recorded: 72 psi
